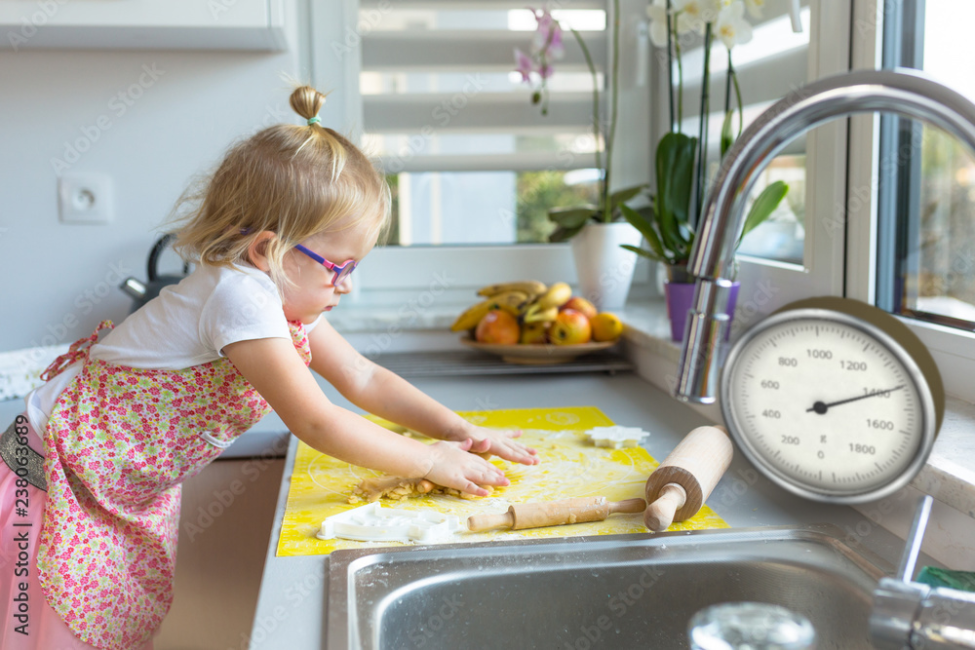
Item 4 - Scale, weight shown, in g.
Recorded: 1400 g
